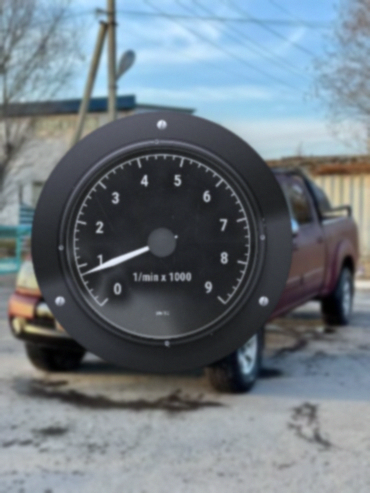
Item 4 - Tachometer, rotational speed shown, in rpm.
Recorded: 800 rpm
